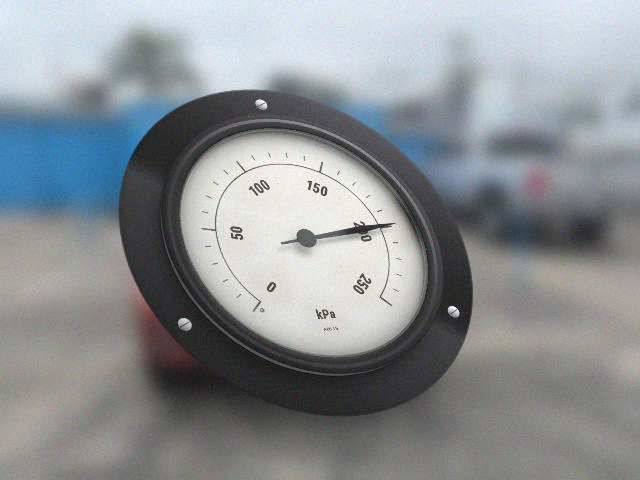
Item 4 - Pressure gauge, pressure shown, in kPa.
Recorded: 200 kPa
